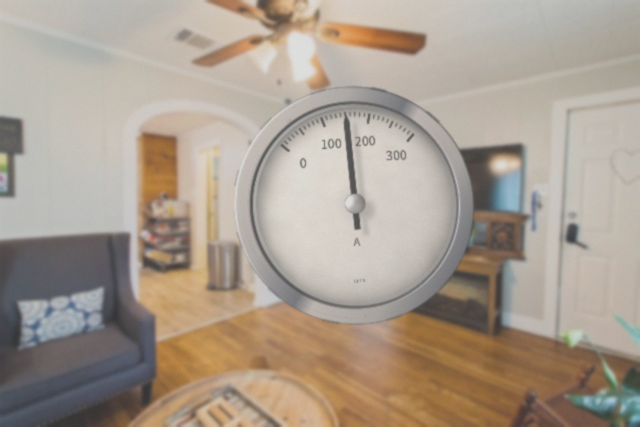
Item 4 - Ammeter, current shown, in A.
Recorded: 150 A
